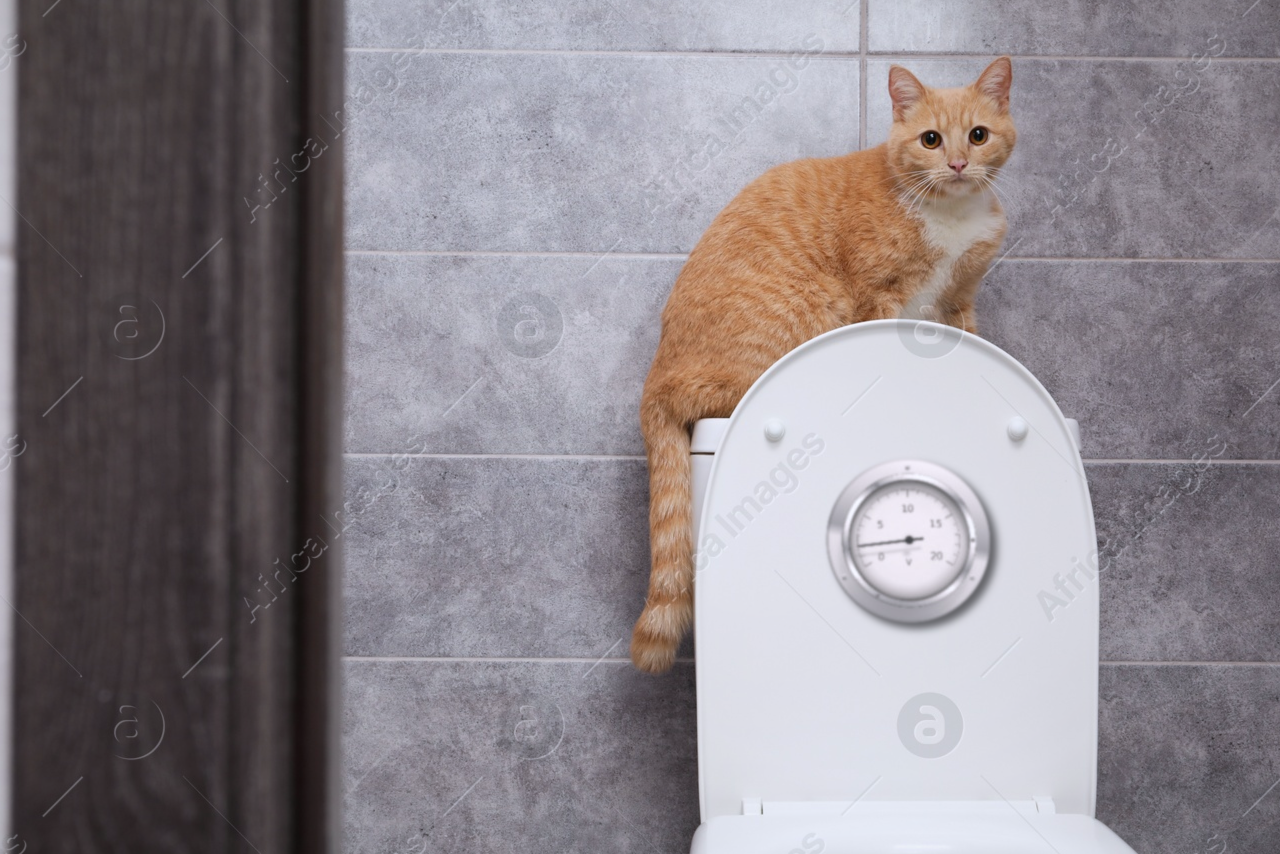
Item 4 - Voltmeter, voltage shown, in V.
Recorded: 2 V
